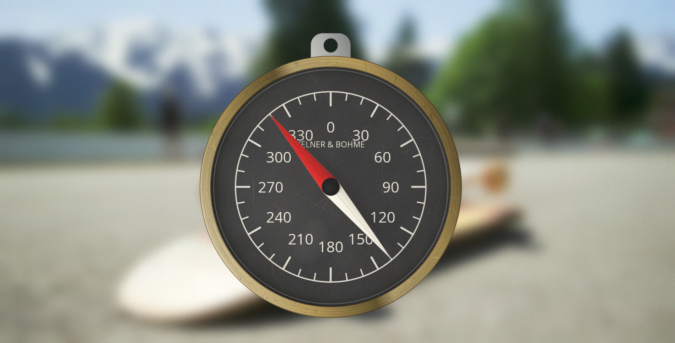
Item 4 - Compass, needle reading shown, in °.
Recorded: 320 °
